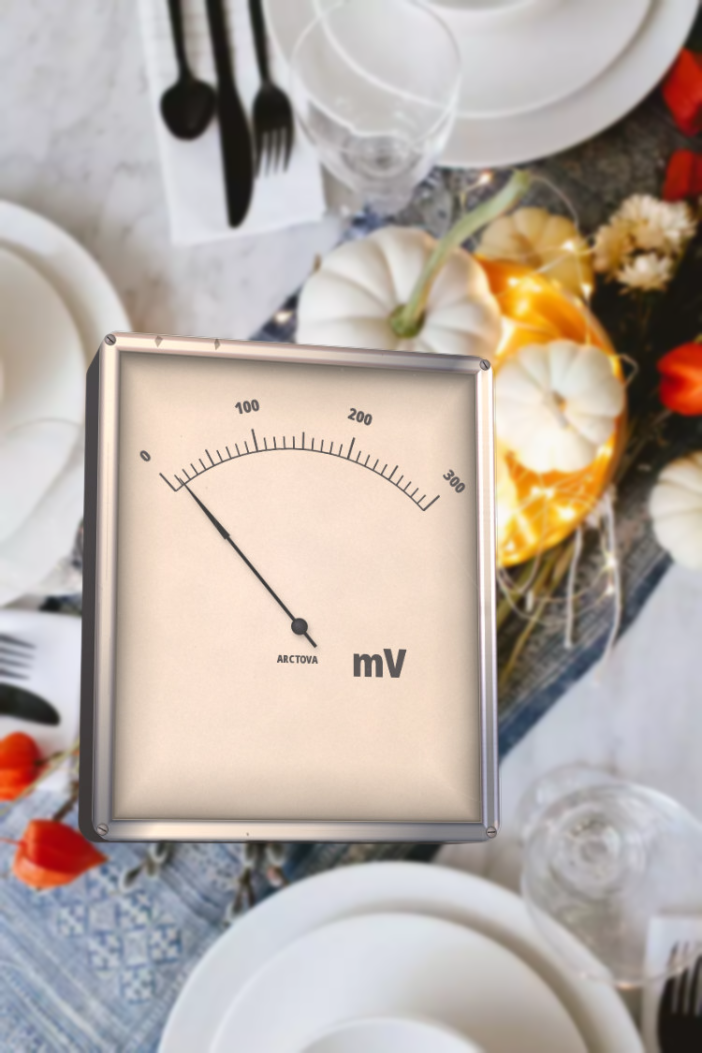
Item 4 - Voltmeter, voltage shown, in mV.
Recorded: 10 mV
